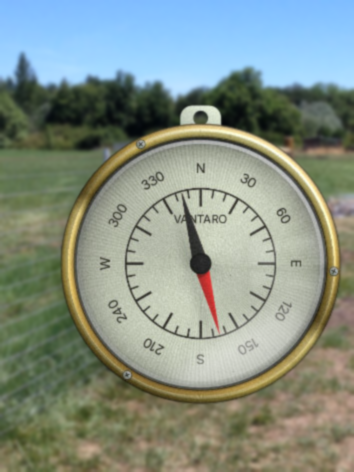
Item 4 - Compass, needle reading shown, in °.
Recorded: 165 °
